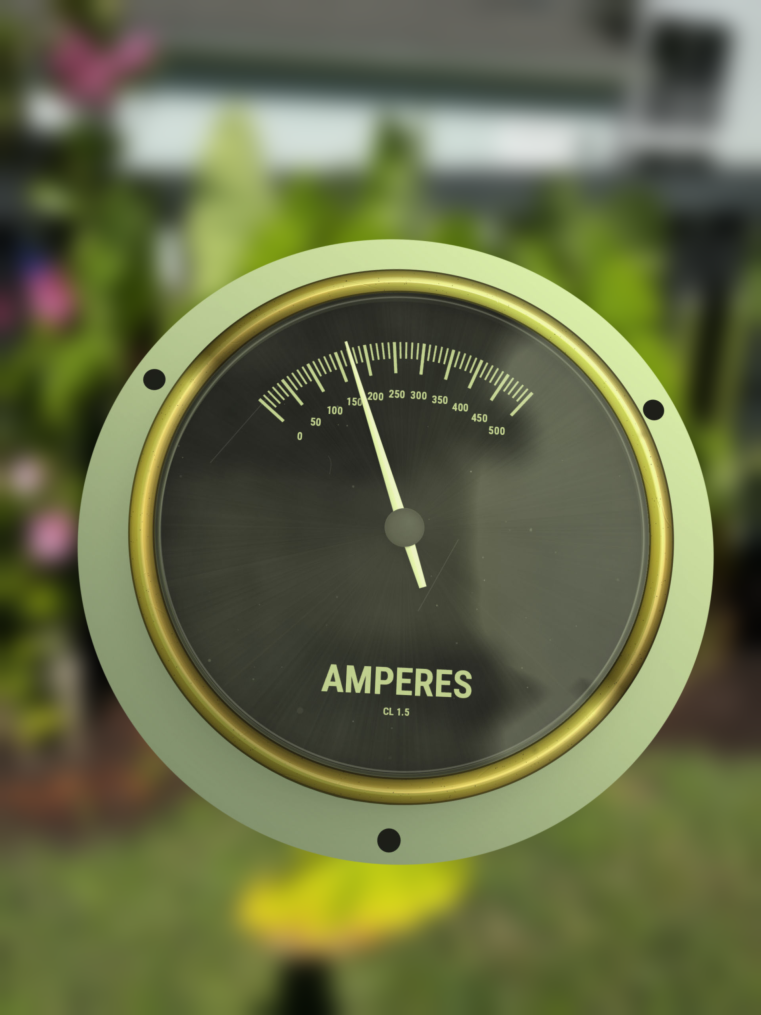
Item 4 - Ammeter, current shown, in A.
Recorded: 170 A
